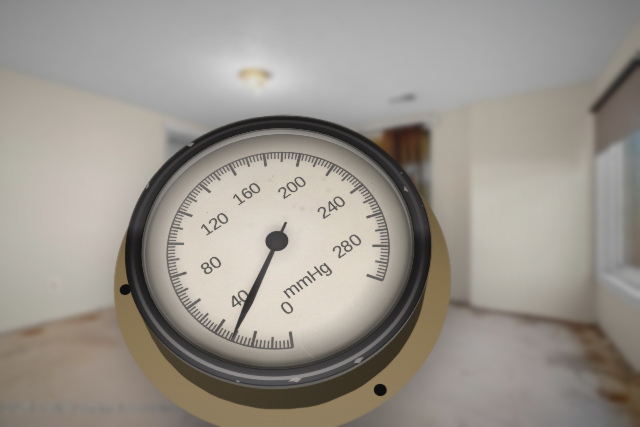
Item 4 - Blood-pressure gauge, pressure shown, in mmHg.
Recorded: 30 mmHg
